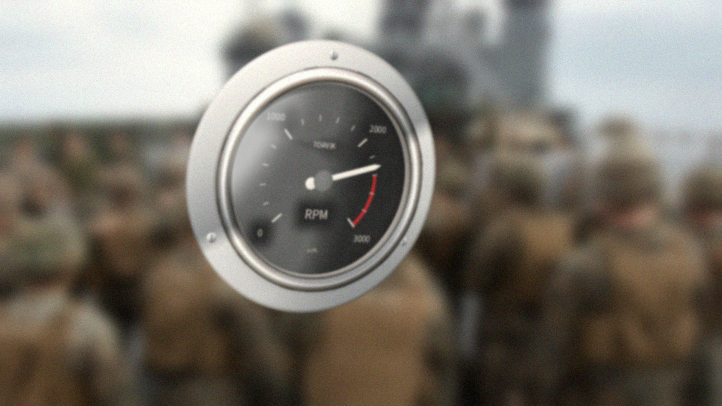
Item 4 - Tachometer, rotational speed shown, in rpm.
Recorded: 2300 rpm
